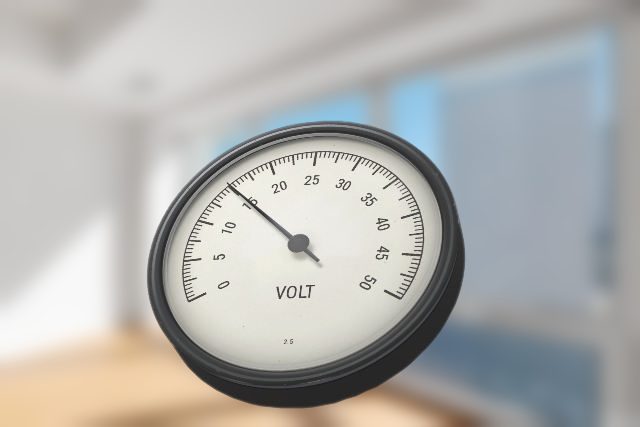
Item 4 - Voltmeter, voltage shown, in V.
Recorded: 15 V
